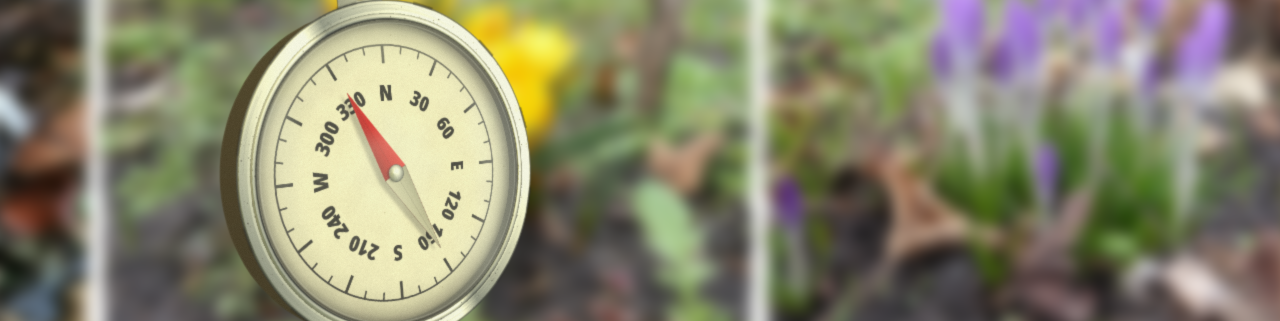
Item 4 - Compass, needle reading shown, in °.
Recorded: 330 °
